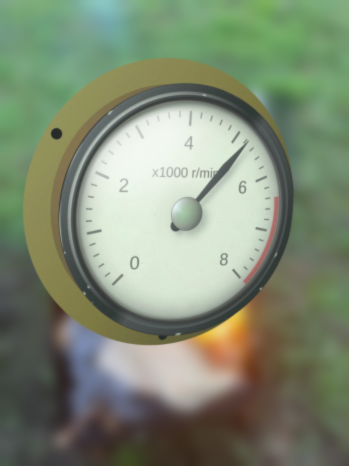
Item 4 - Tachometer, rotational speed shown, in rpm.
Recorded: 5200 rpm
